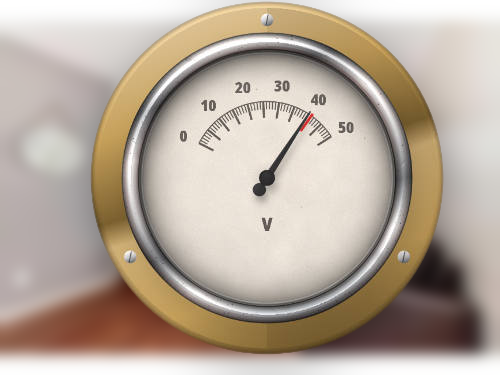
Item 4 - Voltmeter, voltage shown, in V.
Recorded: 40 V
